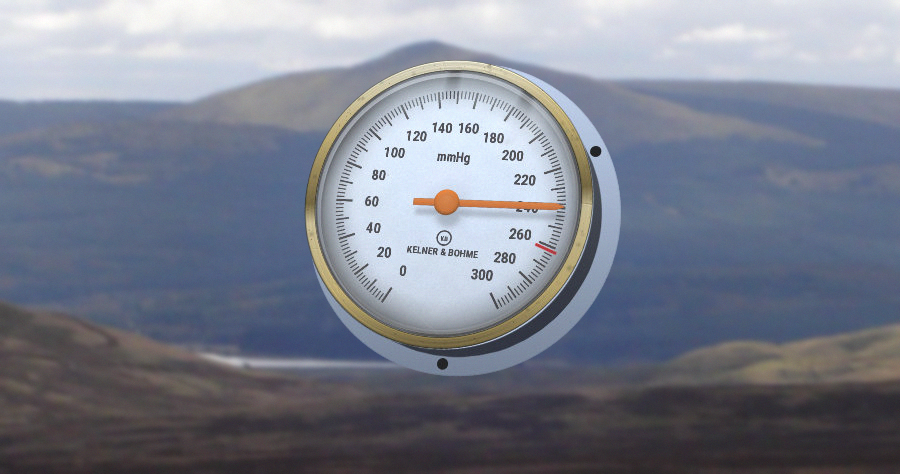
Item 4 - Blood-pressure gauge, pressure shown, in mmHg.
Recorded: 240 mmHg
